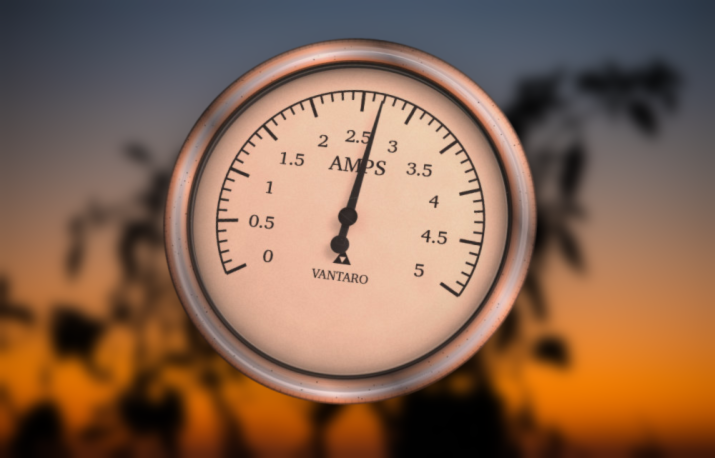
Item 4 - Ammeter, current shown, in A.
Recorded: 2.7 A
